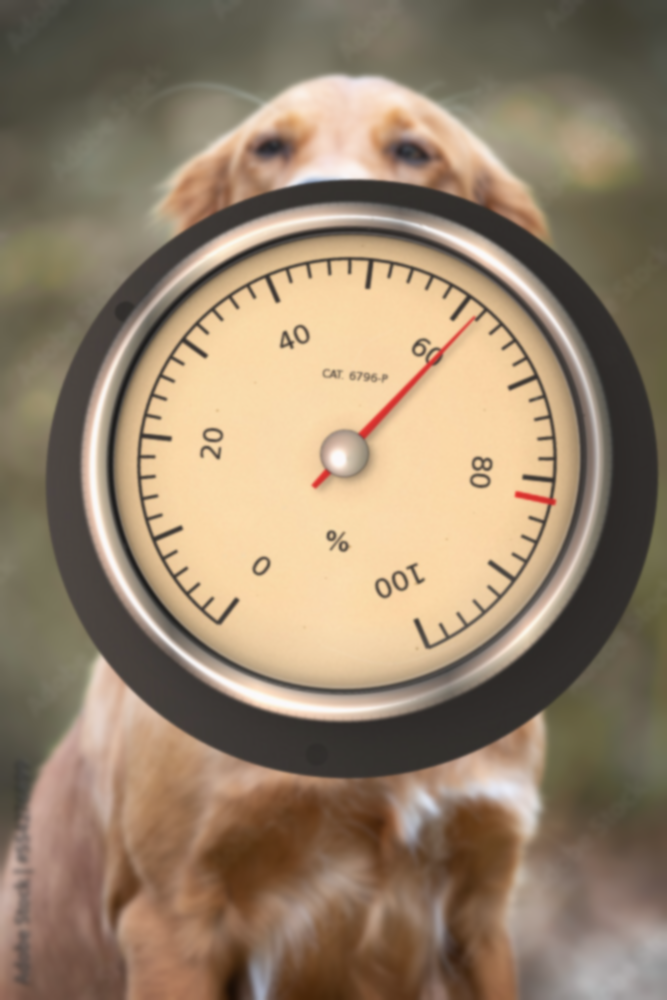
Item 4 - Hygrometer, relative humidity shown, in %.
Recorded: 62 %
